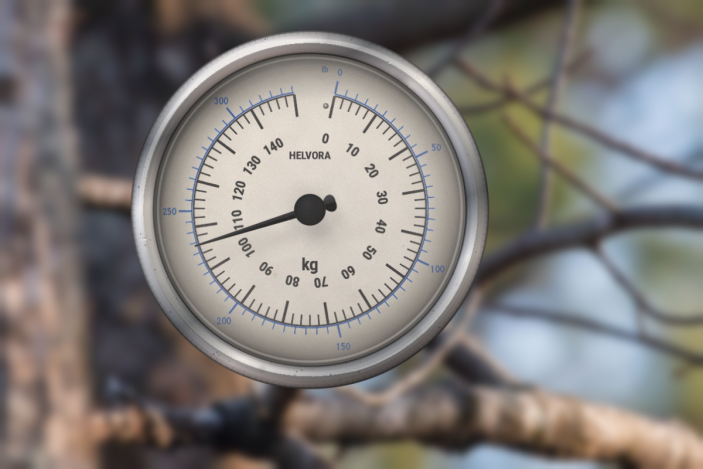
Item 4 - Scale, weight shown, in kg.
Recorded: 106 kg
